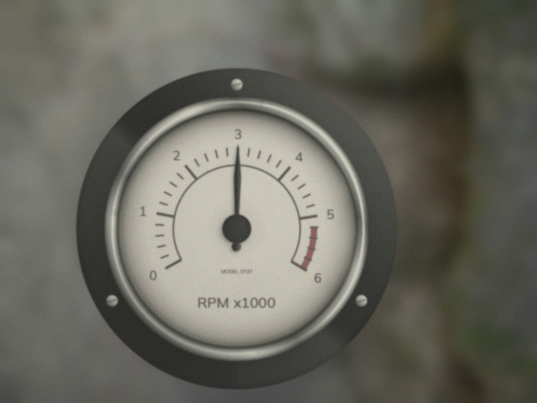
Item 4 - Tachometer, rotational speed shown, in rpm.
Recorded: 3000 rpm
